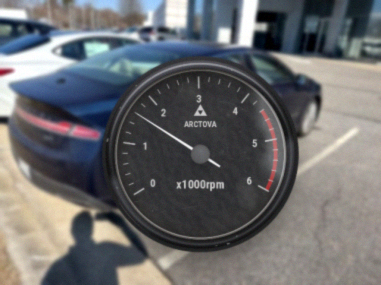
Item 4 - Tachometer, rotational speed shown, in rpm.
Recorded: 1600 rpm
